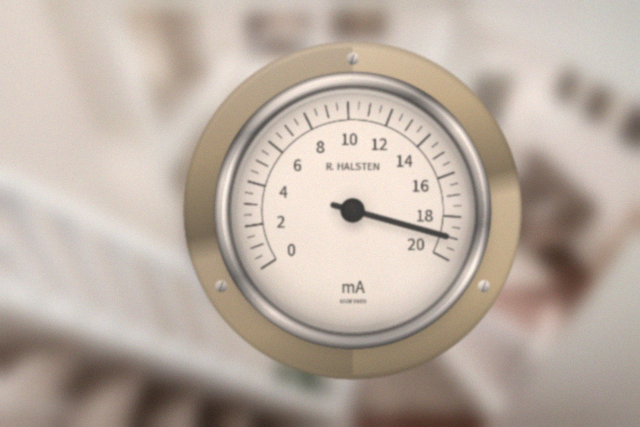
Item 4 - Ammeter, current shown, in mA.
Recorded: 19 mA
